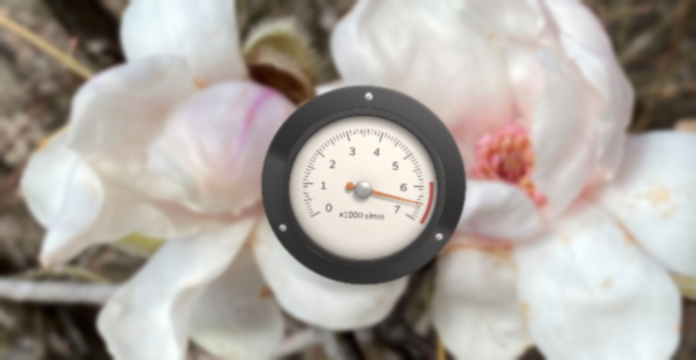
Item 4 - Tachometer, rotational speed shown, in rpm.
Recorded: 6500 rpm
